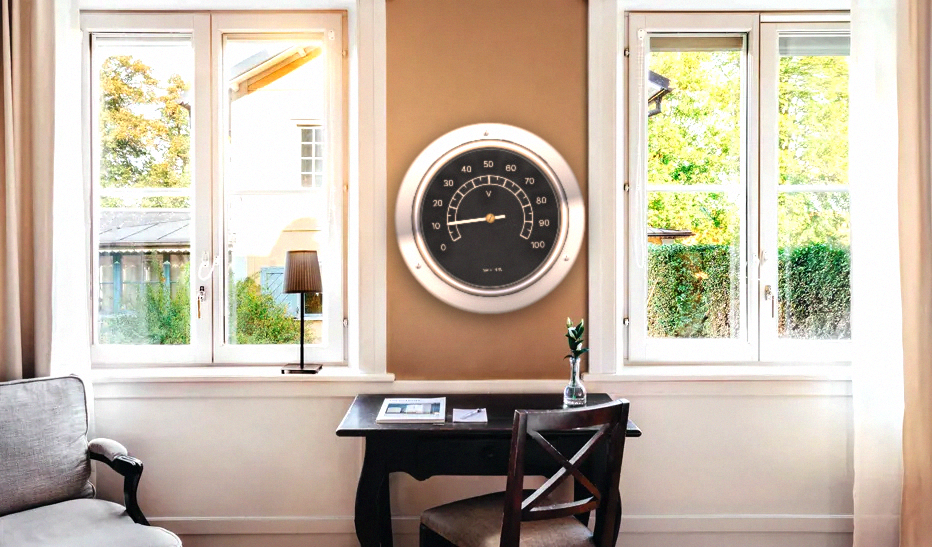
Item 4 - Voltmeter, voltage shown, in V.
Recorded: 10 V
